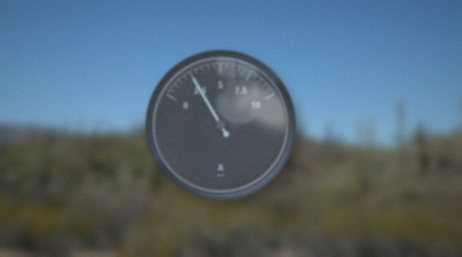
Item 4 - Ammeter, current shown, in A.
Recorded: 2.5 A
